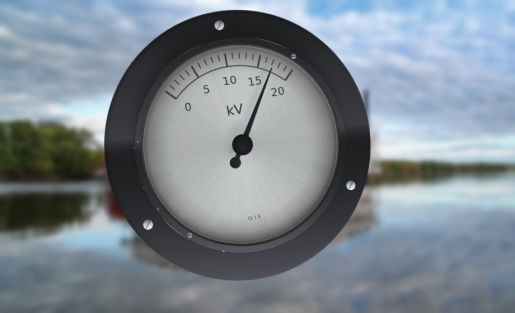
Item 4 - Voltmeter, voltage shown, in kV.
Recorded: 17 kV
